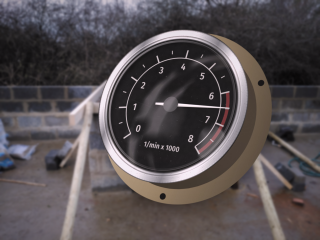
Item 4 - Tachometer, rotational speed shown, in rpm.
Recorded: 6500 rpm
